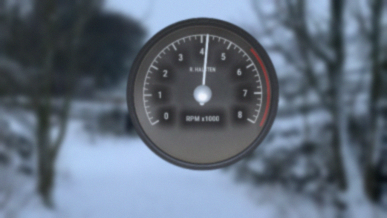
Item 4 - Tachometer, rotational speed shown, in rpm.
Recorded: 4200 rpm
